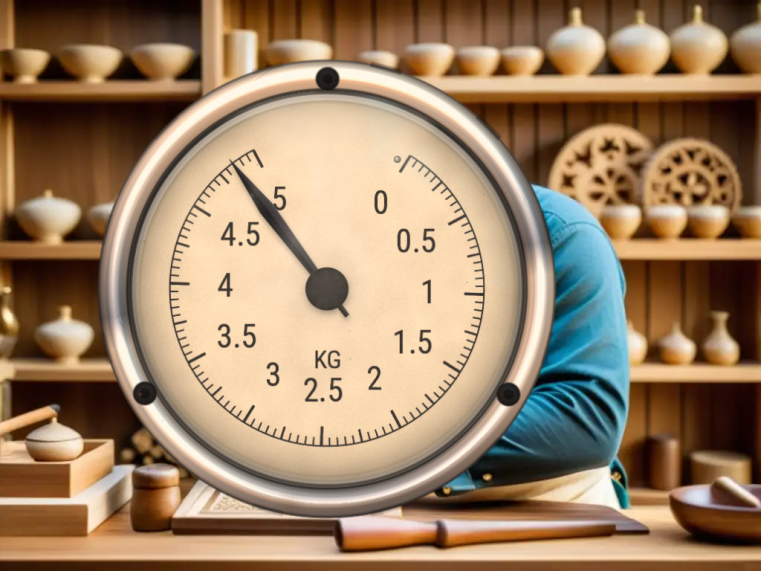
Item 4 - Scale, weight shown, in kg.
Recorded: 4.85 kg
